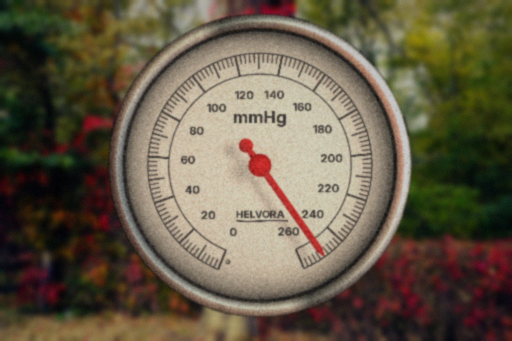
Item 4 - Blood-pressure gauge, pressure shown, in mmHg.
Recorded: 250 mmHg
